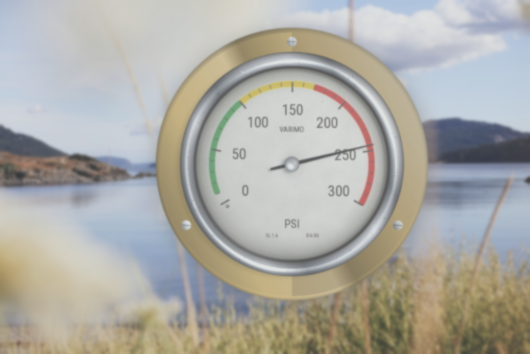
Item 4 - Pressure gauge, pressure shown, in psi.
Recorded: 245 psi
